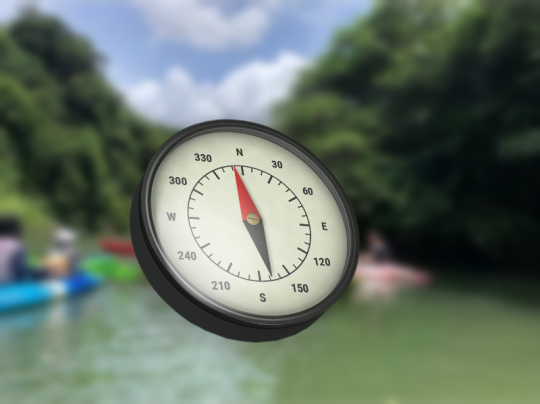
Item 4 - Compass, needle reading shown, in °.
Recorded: 350 °
